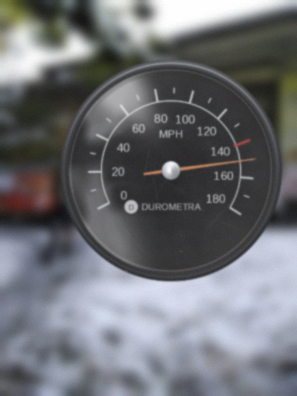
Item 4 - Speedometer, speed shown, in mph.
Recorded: 150 mph
